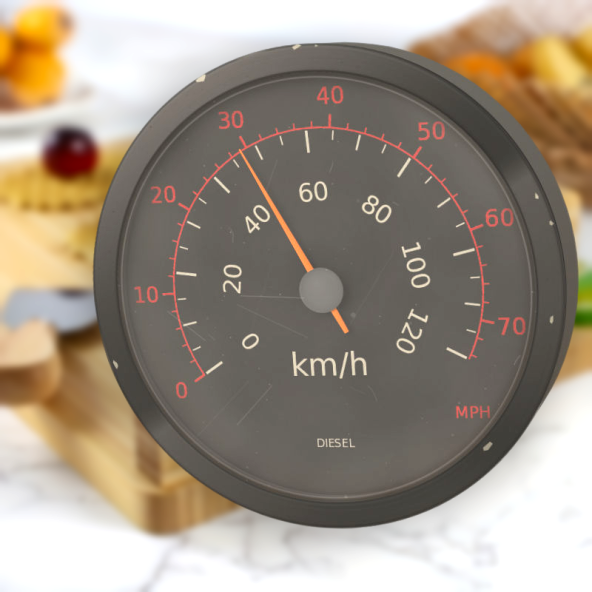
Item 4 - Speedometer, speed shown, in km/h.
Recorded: 47.5 km/h
